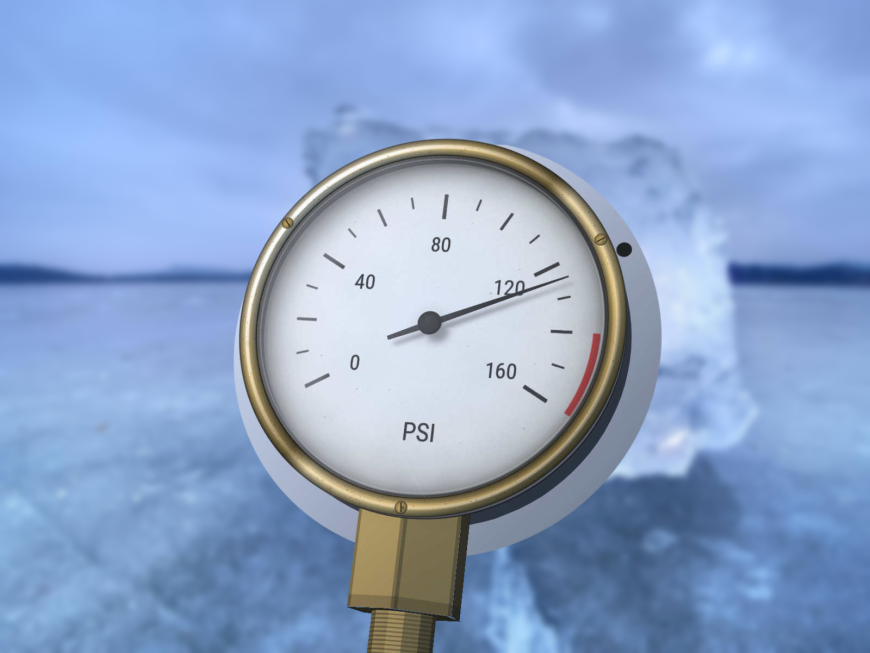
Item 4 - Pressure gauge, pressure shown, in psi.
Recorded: 125 psi
